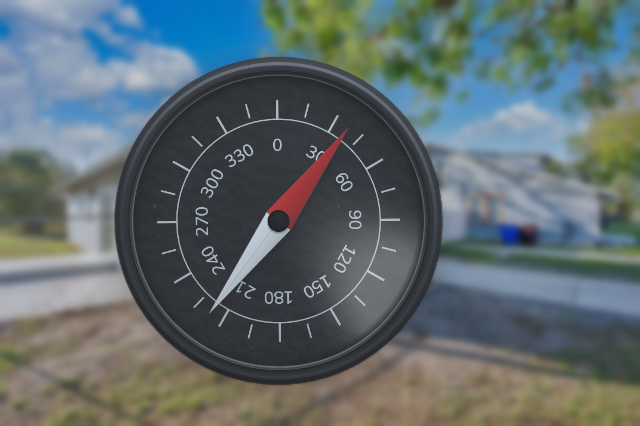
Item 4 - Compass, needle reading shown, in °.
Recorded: 37.5 °
